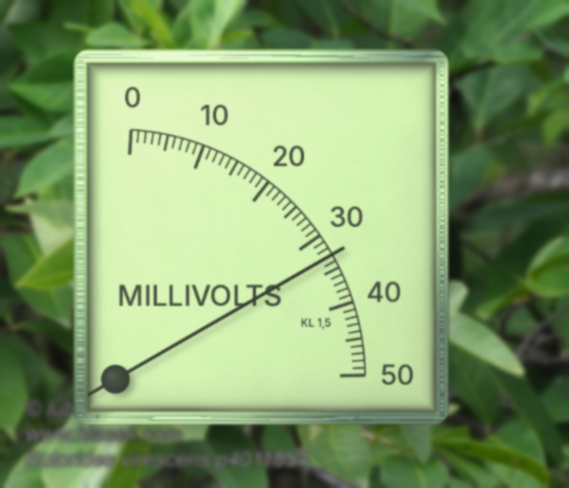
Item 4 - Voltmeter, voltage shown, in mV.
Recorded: 33 mV
